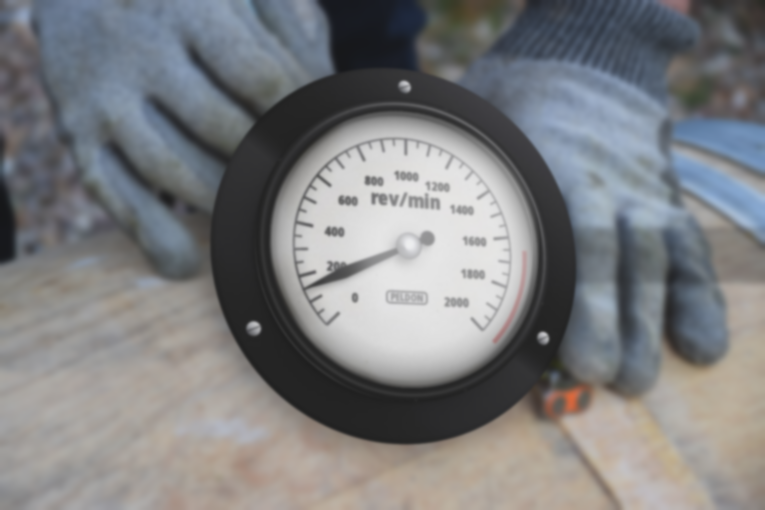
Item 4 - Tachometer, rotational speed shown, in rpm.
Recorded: 150 rpm
